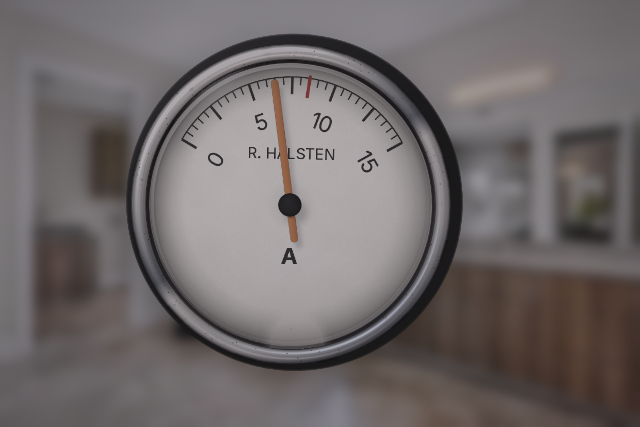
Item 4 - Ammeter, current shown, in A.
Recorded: 6.5 A
